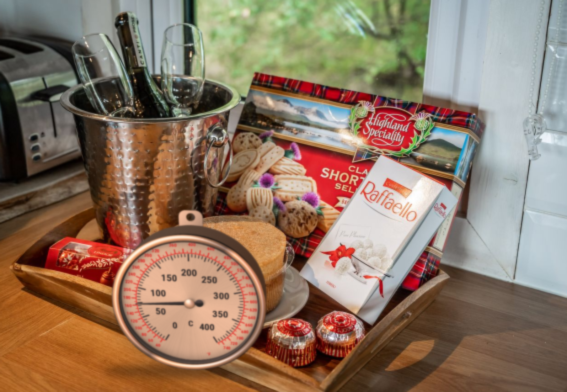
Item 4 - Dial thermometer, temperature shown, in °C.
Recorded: 75 °C
